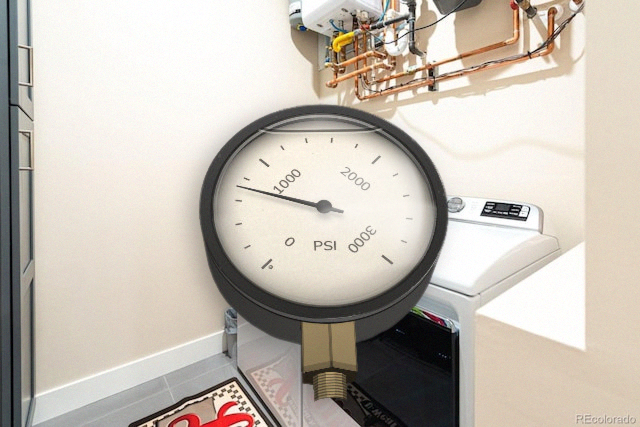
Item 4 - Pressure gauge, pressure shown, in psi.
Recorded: 700 psi
